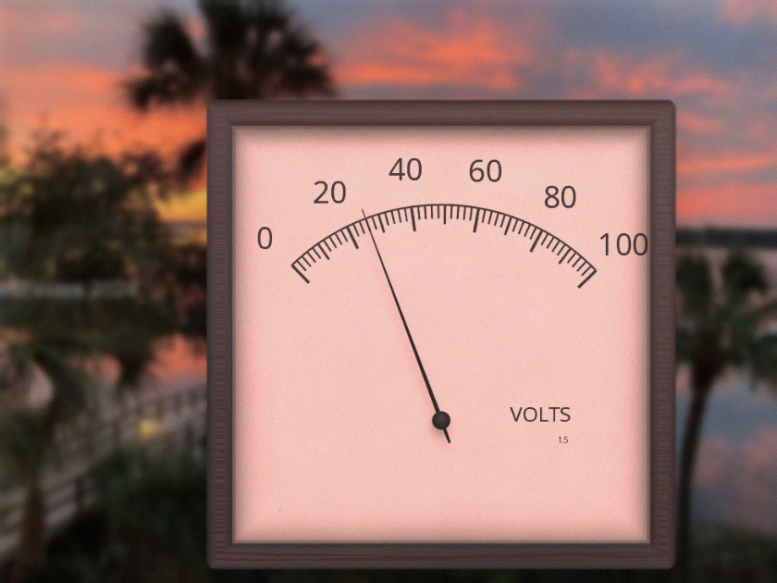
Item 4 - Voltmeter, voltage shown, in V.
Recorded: 26 V
